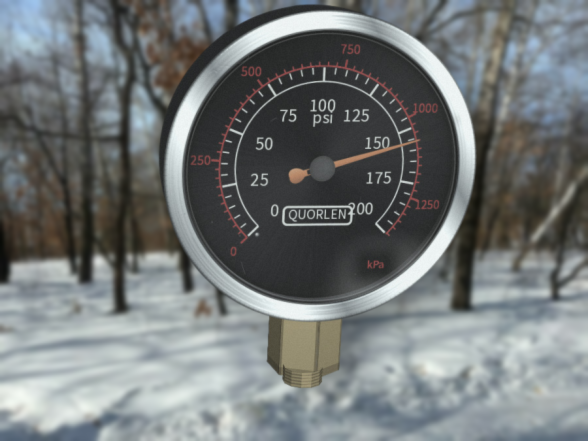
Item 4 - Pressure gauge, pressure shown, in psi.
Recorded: 155 psi
